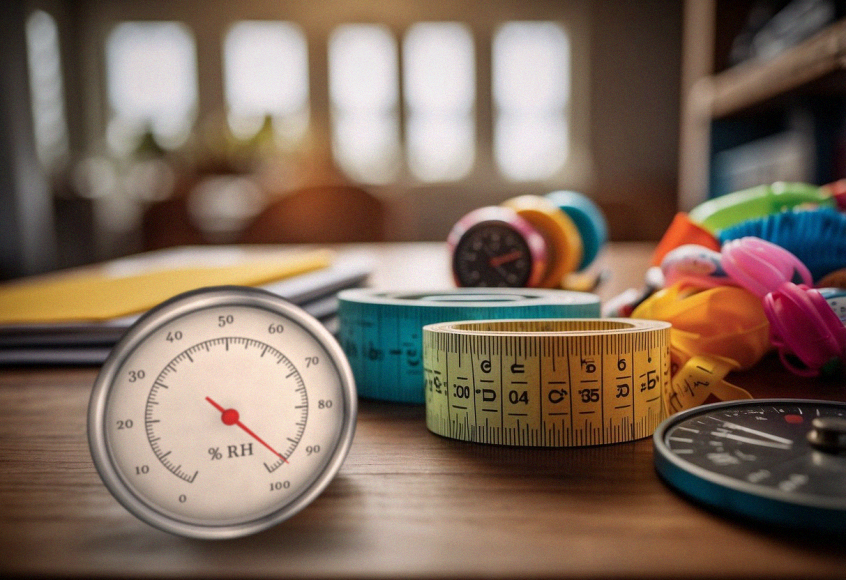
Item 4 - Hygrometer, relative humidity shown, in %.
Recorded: 95 %
